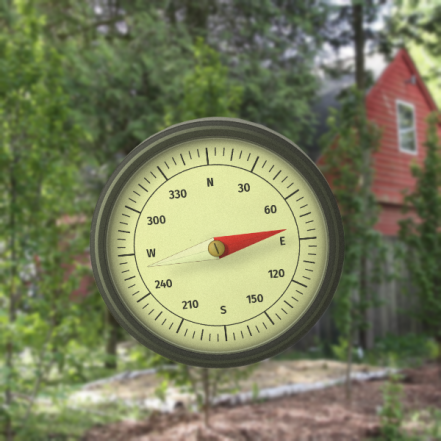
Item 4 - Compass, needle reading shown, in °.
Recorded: 80 °
